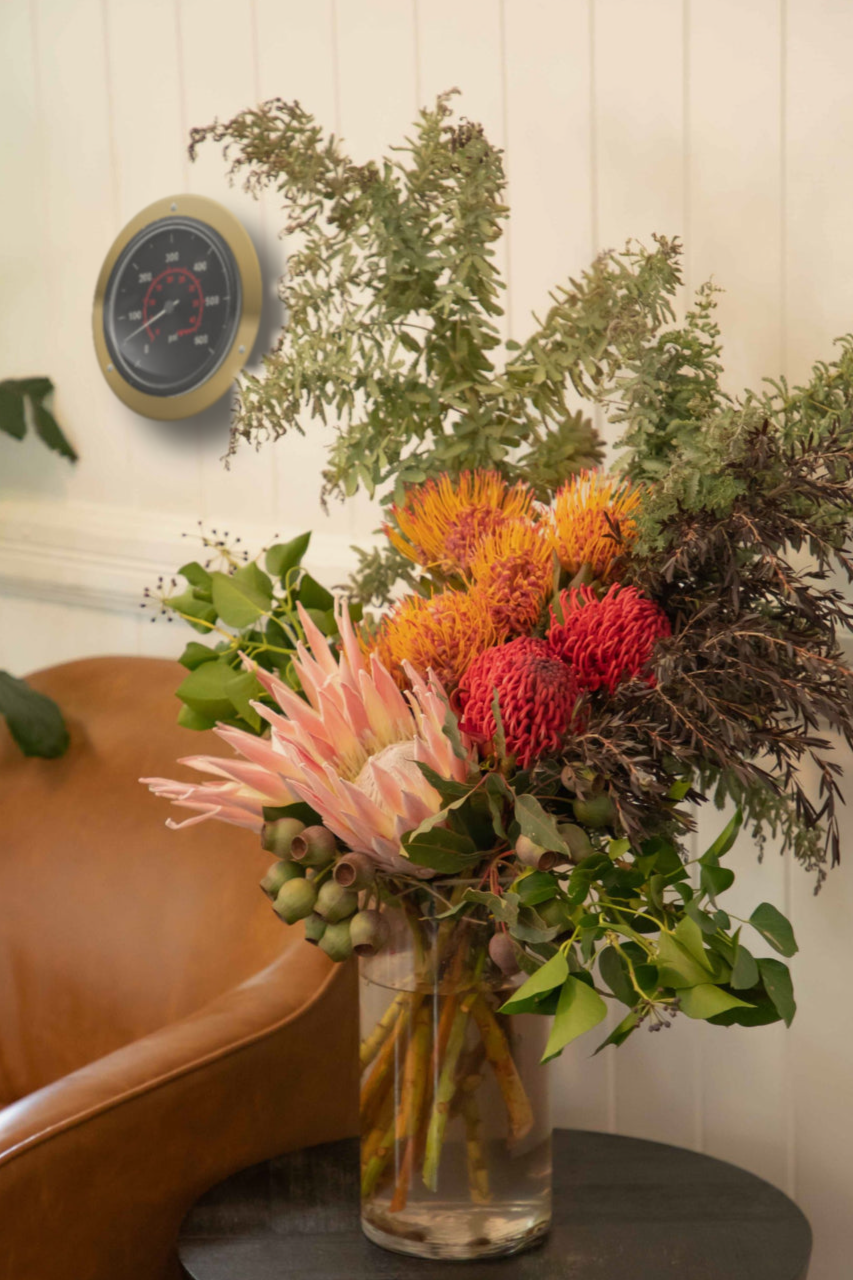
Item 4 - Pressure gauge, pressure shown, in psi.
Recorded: 50 psi
